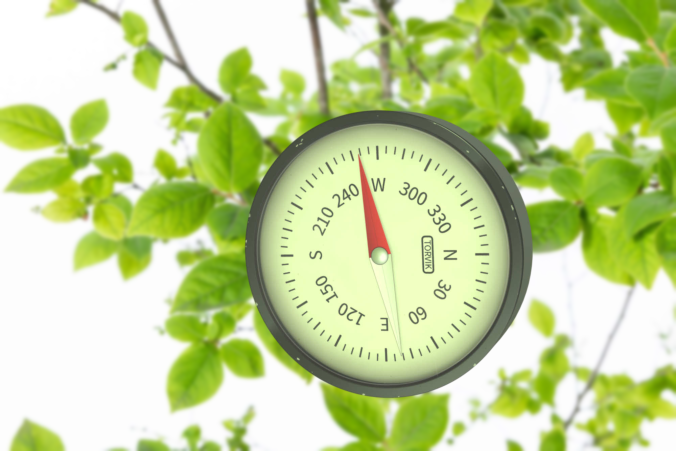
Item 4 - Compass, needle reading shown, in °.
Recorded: 260 °
